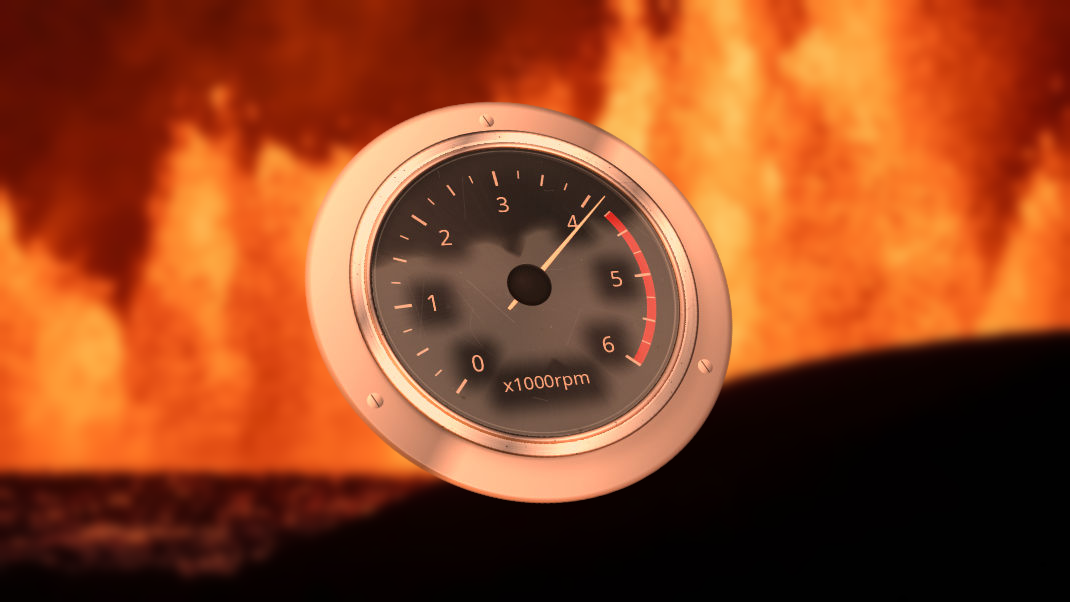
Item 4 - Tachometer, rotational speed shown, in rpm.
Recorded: 4125 rpm
